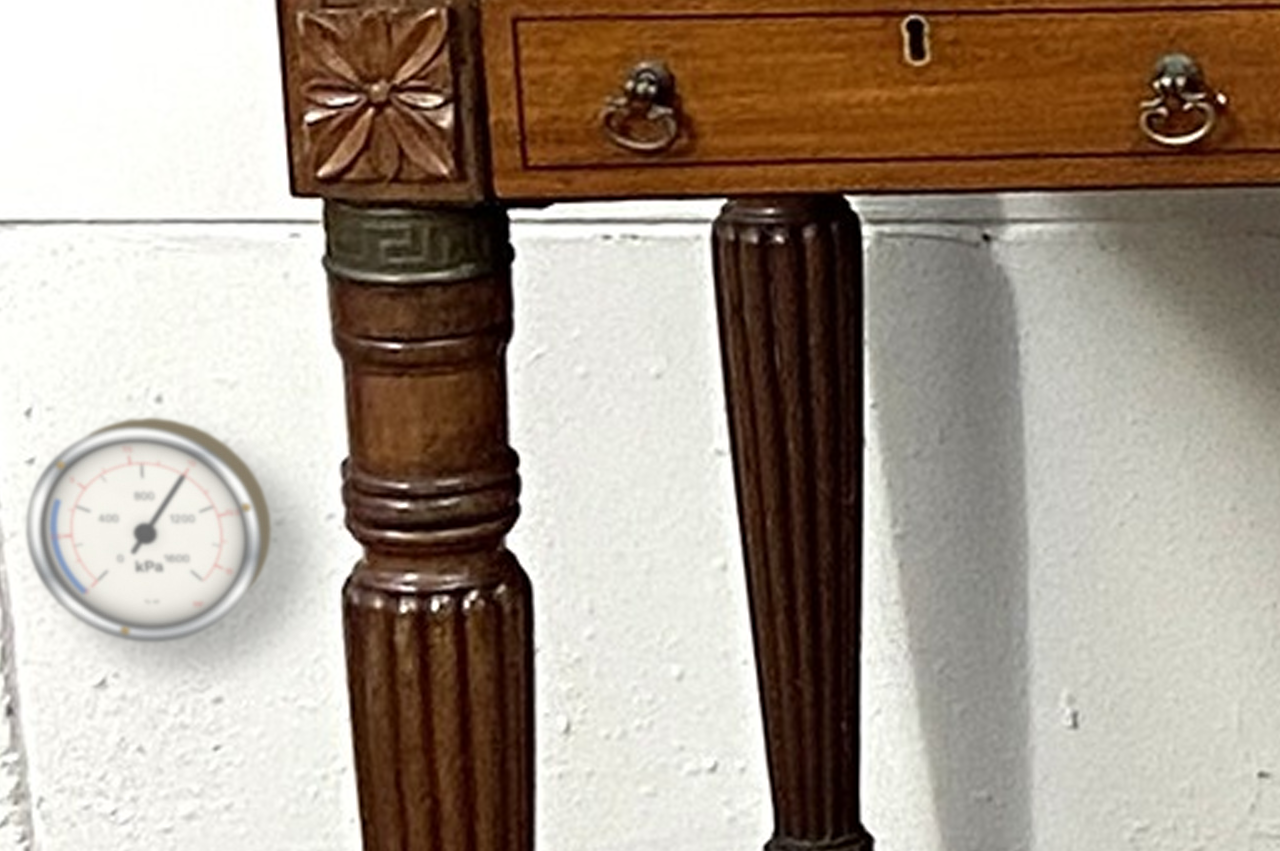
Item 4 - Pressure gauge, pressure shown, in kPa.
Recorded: 1000 kPa
